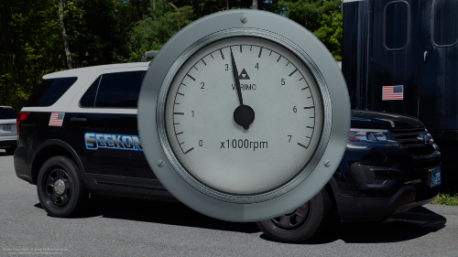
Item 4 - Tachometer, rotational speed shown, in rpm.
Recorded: 3250 rpm
